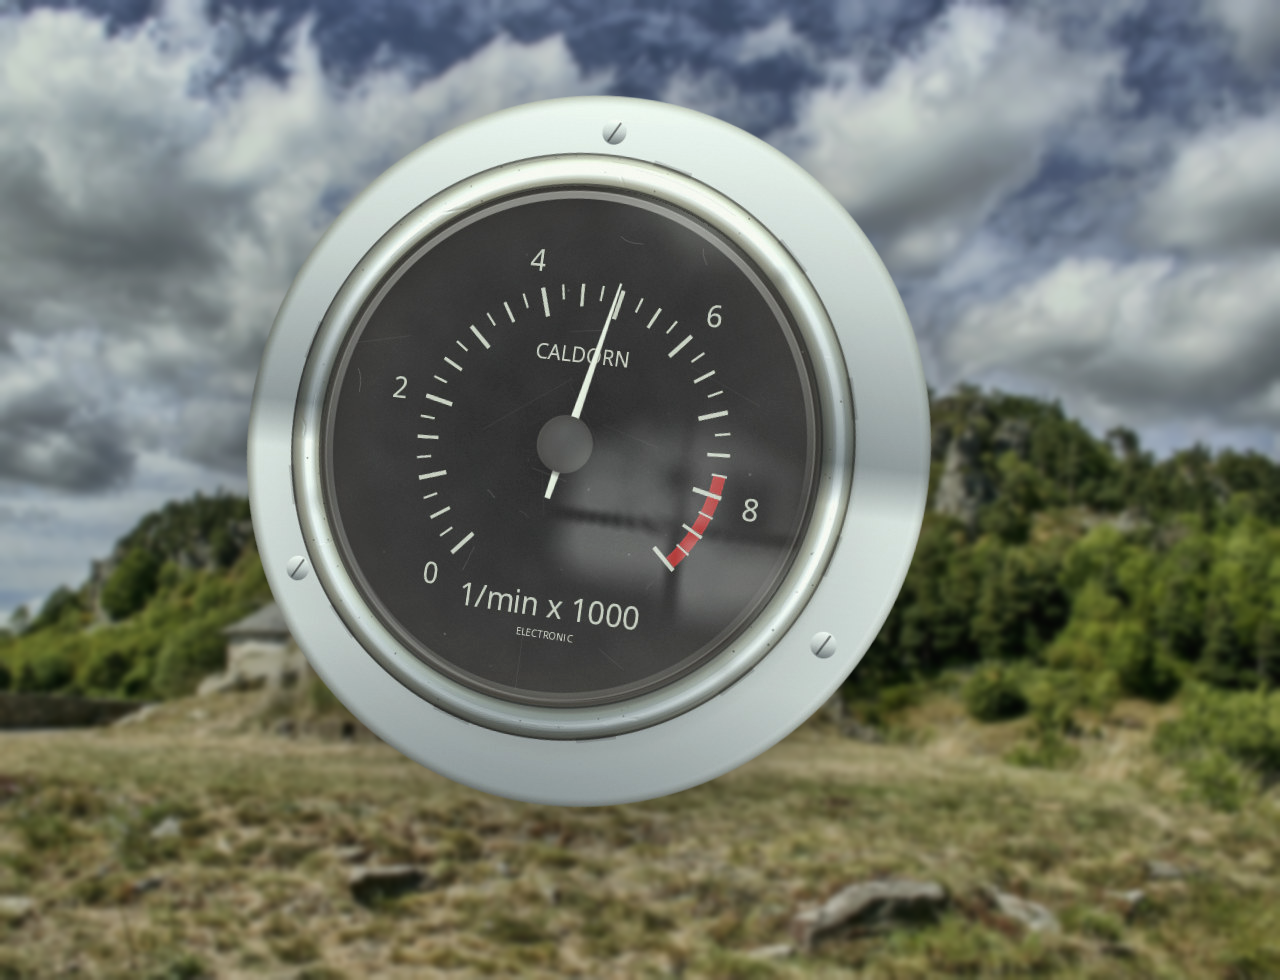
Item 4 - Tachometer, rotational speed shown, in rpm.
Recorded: 5000 rpm
